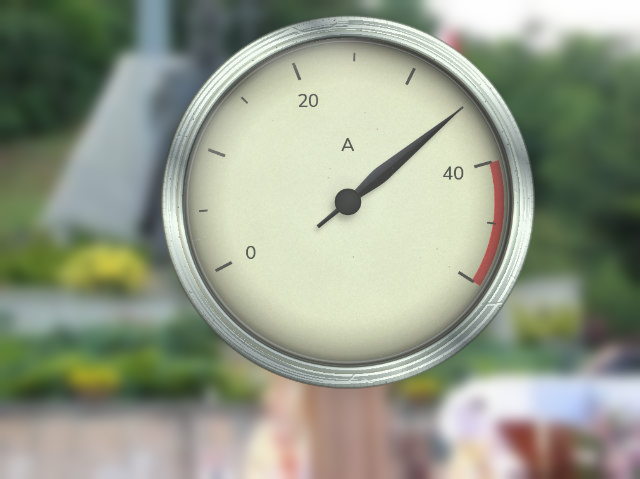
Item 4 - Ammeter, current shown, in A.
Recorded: 35 A
